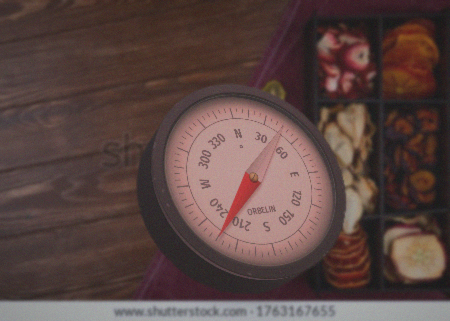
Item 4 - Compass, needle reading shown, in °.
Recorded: 225 °
